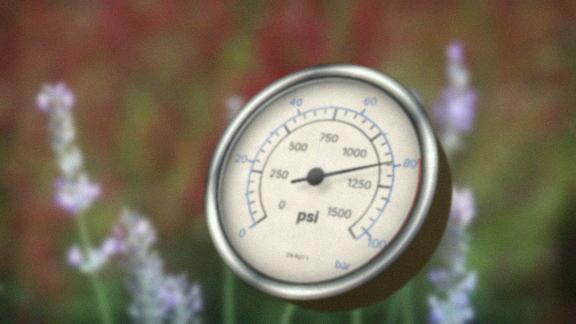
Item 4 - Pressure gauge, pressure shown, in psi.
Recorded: 1150 psi
